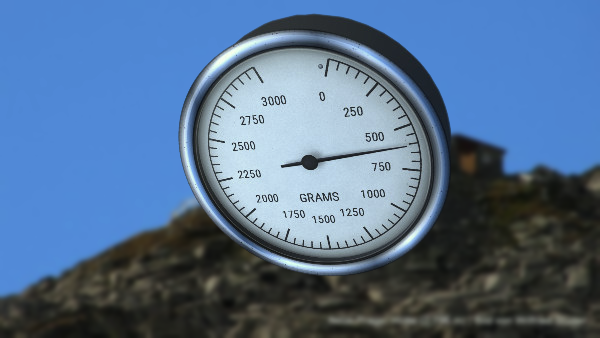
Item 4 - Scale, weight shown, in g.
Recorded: 600 g
